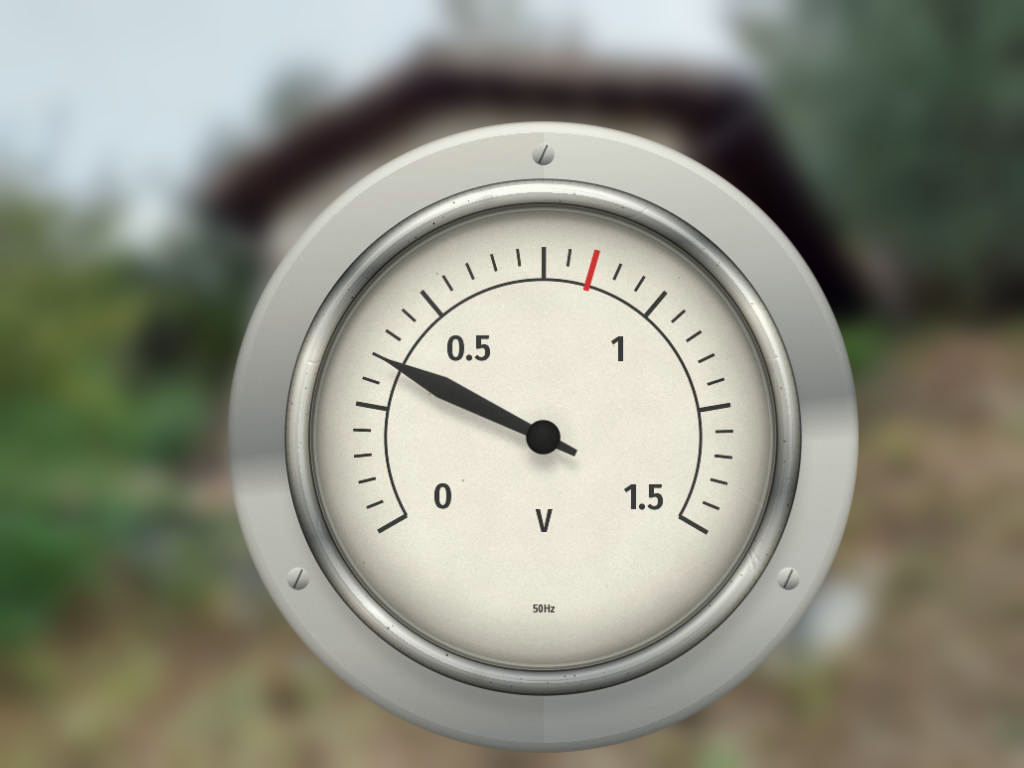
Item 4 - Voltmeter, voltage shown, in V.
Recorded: 0.35 V
